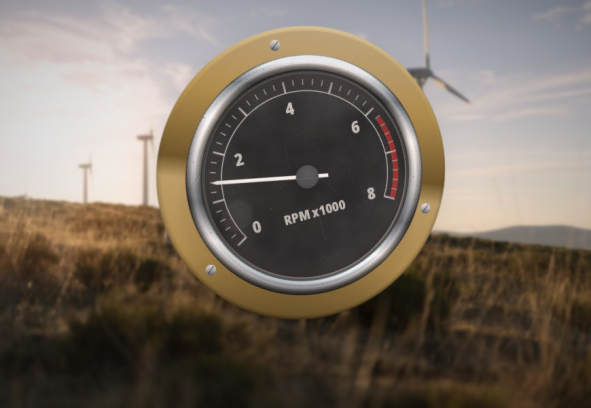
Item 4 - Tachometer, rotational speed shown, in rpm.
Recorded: 1400 rpm
